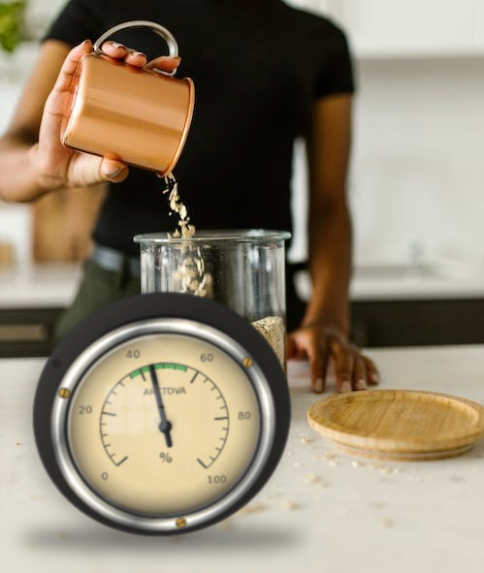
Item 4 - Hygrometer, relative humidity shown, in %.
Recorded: 44 %
